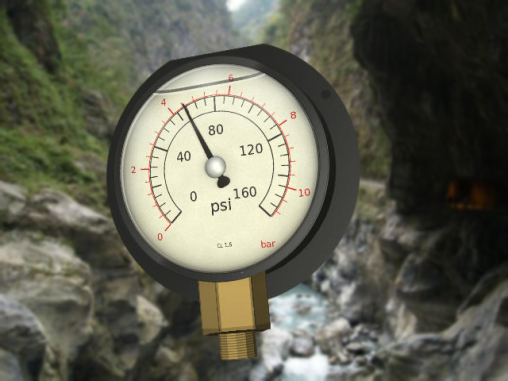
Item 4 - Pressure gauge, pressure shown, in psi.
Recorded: 65 psi
